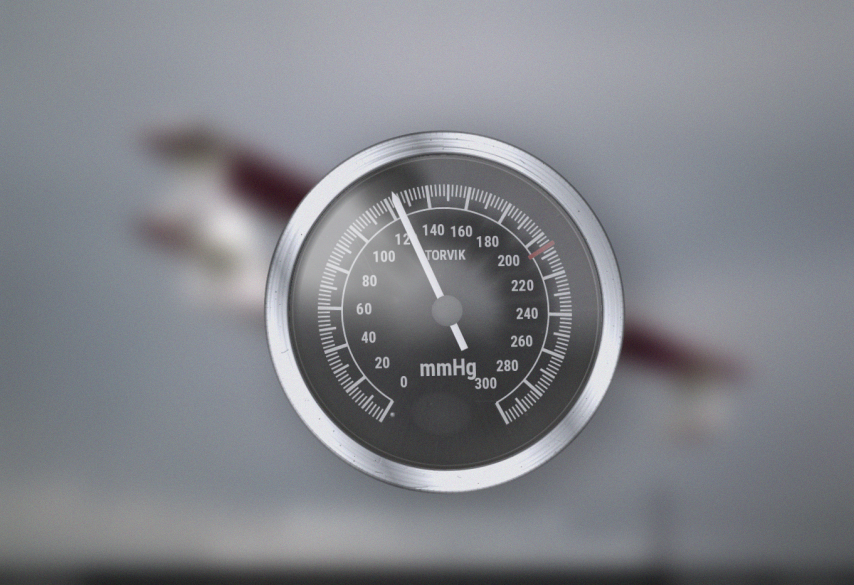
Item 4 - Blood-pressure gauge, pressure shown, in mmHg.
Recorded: 124 mmHg
